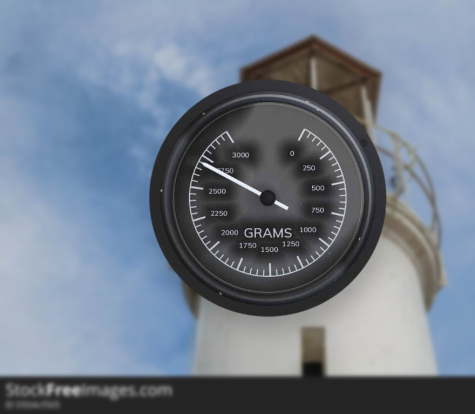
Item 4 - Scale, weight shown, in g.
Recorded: 2700 g
